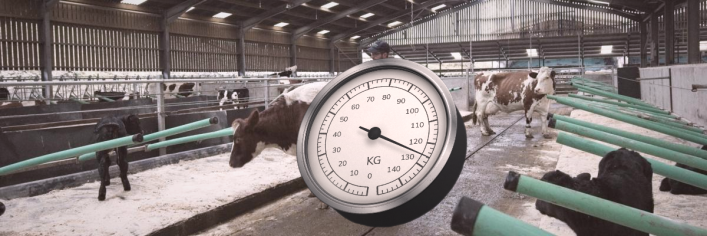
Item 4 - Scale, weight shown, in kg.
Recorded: 126 kg
